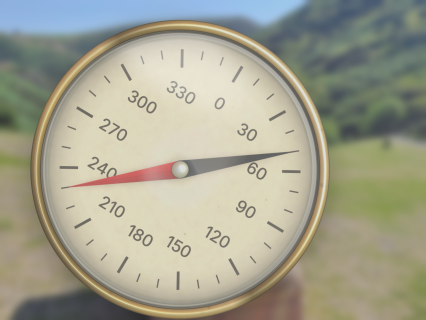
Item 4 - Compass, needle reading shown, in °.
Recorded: 230 °
